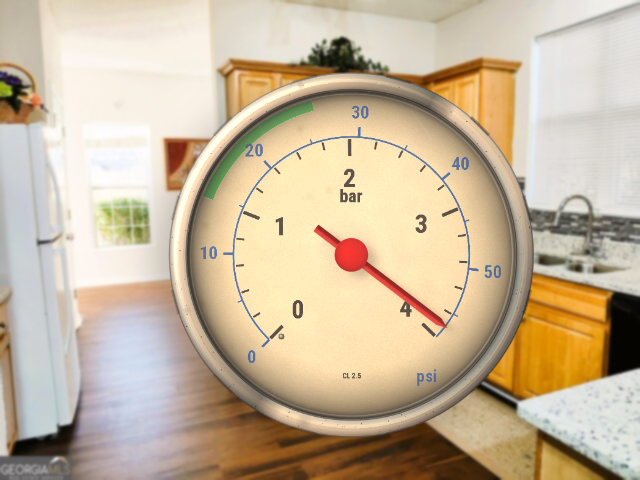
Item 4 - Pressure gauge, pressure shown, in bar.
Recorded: 3.9 bar
